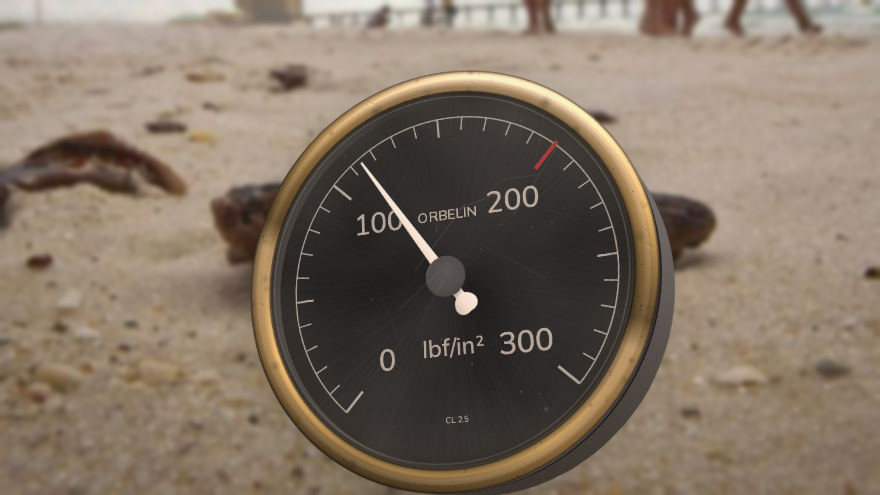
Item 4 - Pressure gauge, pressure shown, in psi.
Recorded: 115 psi
